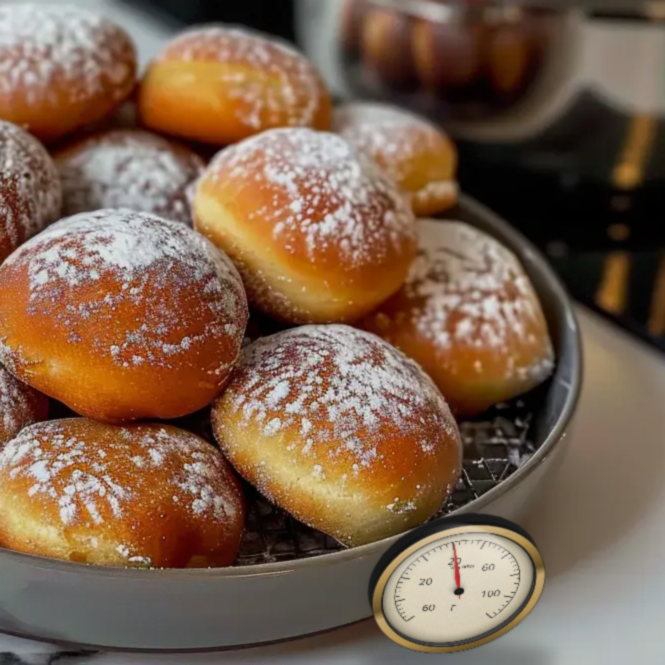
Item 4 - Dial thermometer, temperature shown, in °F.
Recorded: 20 °F
